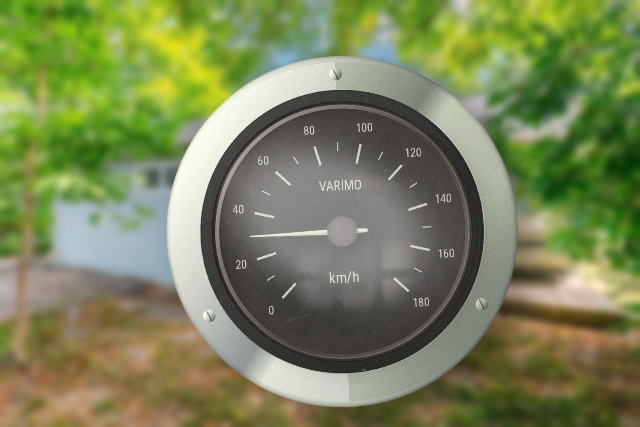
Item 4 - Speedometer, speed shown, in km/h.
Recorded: 30 km/h
